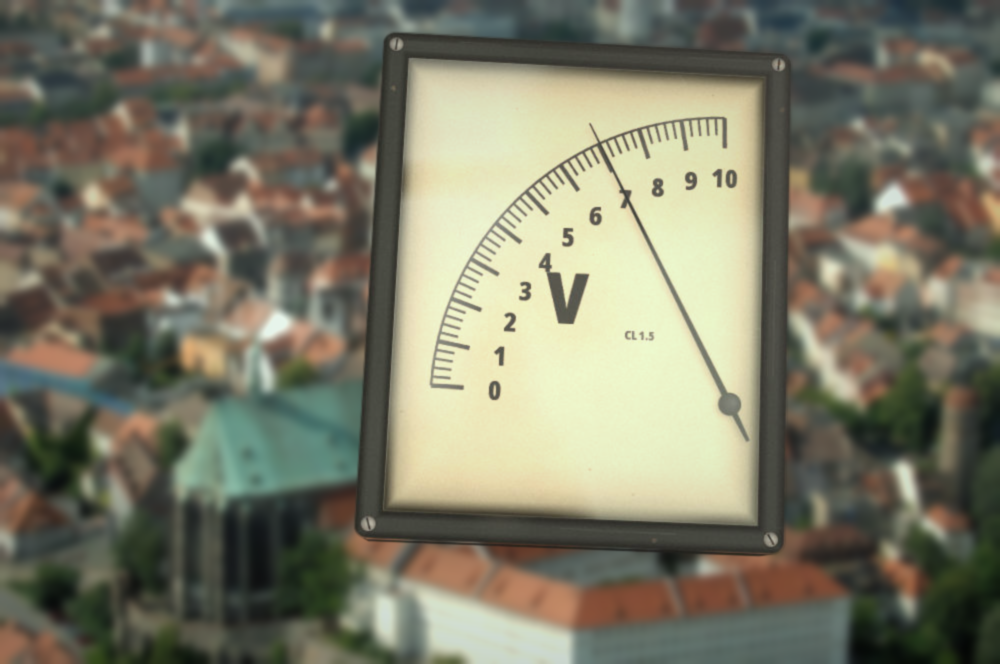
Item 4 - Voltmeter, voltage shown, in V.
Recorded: 7 V
